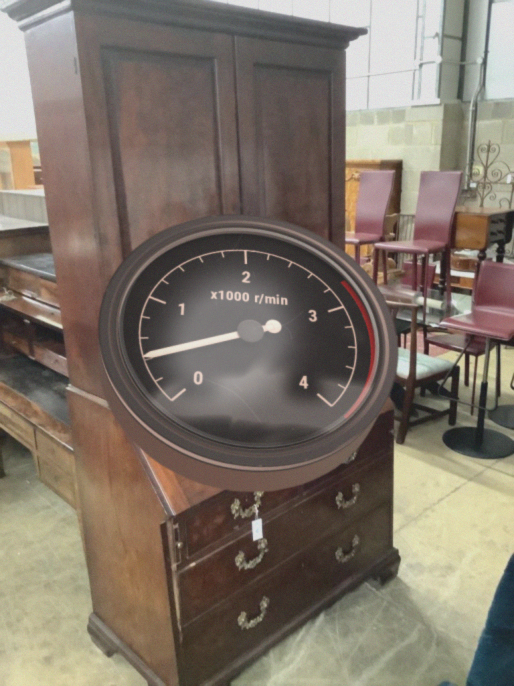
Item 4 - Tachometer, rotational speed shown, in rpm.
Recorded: 400 rpm
